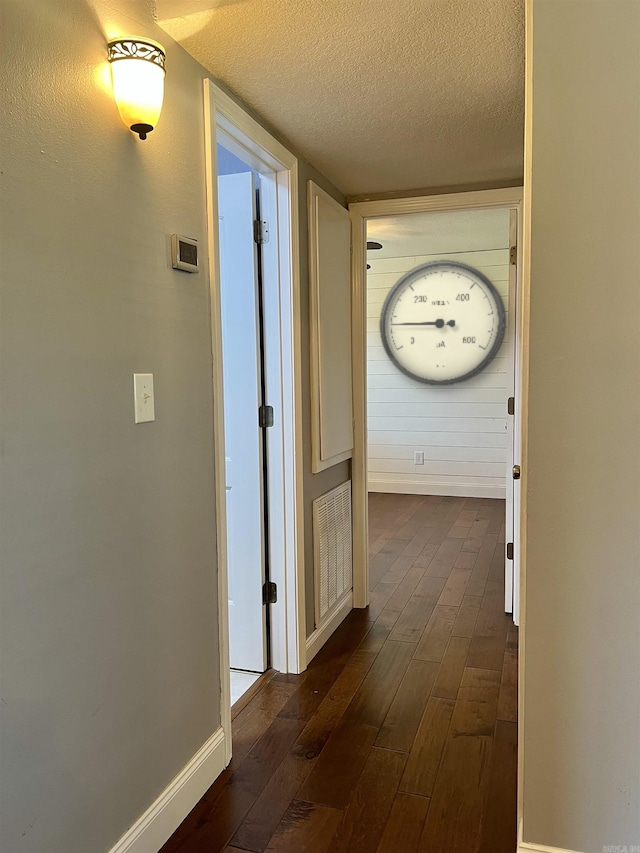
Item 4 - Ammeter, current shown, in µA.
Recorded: 75 µA
